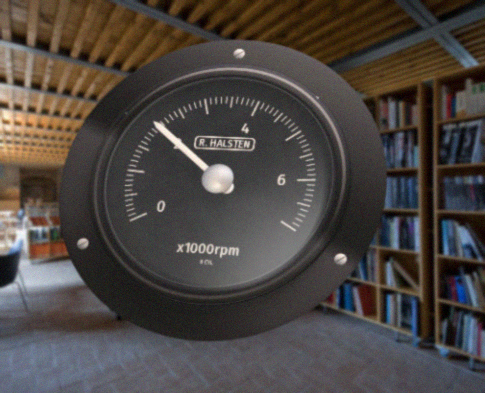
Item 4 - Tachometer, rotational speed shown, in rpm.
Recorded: 2000 rpm
